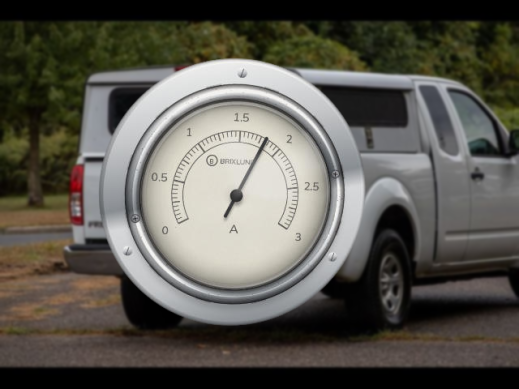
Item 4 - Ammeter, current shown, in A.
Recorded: 1.8 A
